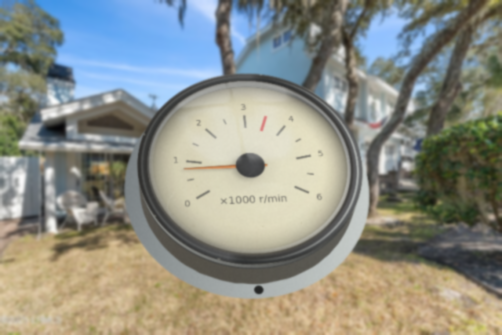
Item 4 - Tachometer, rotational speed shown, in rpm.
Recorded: 750 rpm
